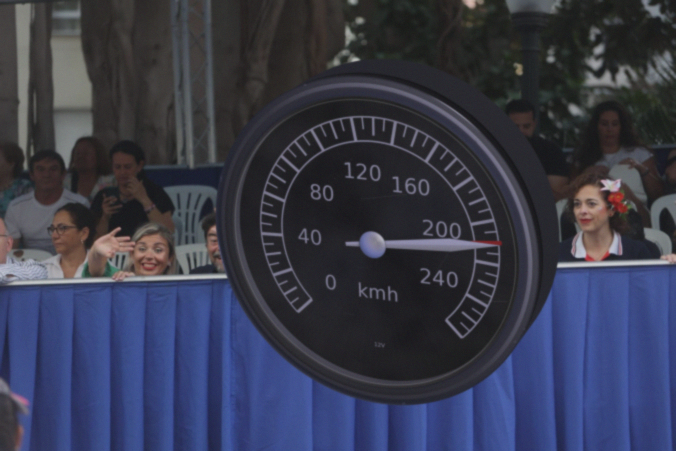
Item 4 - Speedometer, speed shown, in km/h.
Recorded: 210 km/h
